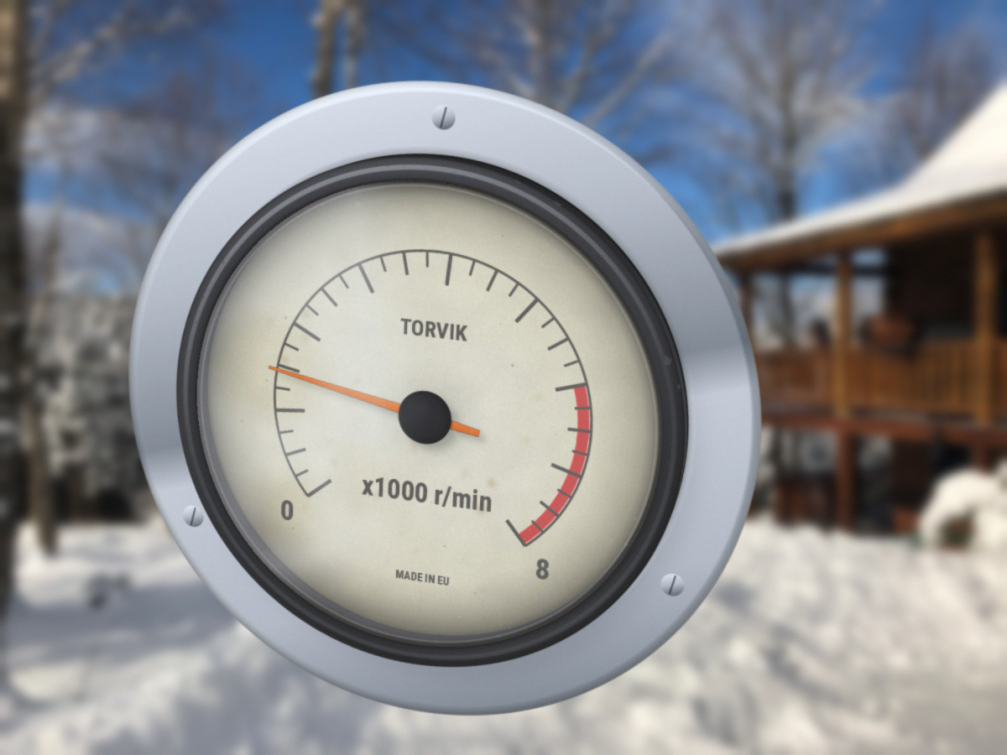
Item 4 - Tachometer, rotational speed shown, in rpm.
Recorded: 1500 rpm
